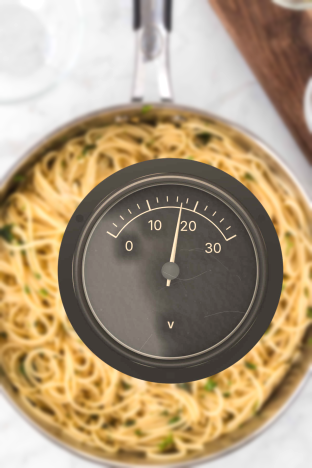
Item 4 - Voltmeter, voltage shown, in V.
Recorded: 17 V
